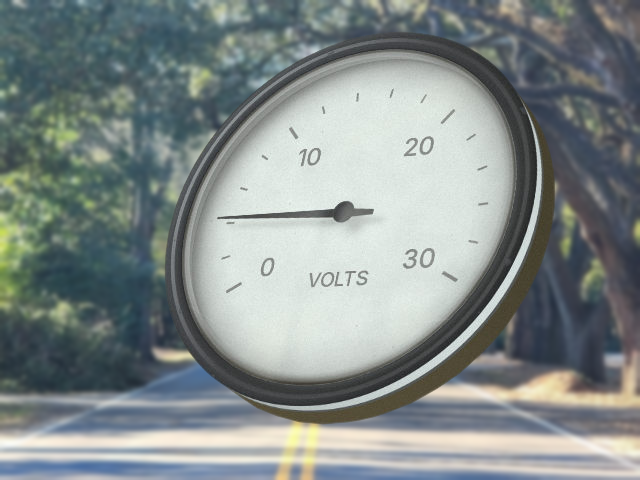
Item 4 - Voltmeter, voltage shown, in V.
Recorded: 4 V
